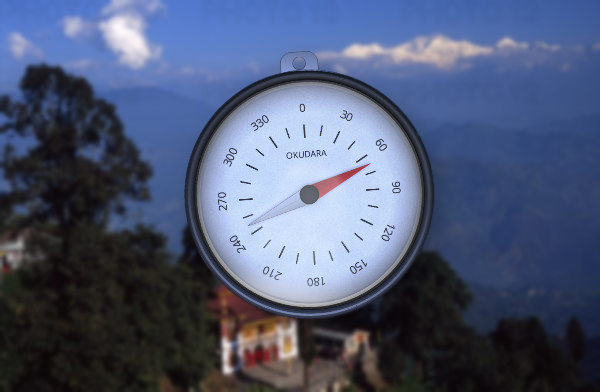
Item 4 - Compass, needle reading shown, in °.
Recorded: 67.5 °
